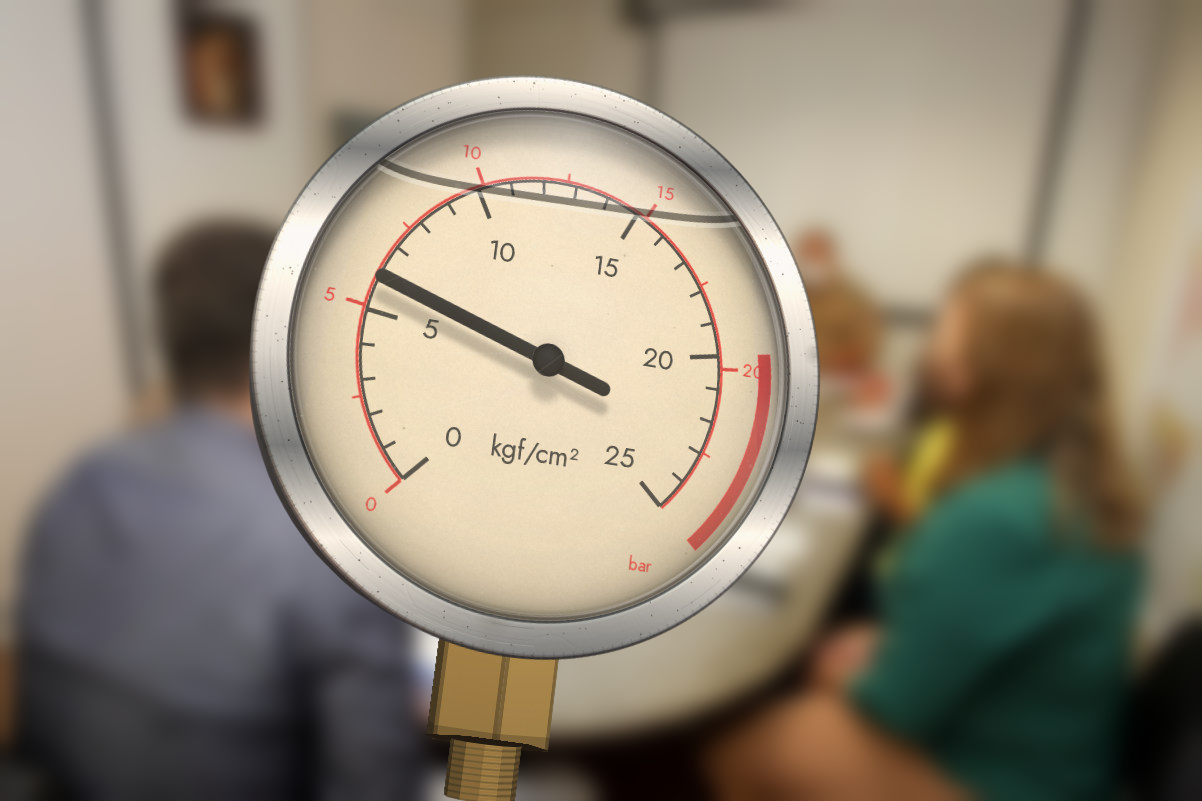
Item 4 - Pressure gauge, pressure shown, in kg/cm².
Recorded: 6 kg/cm²
